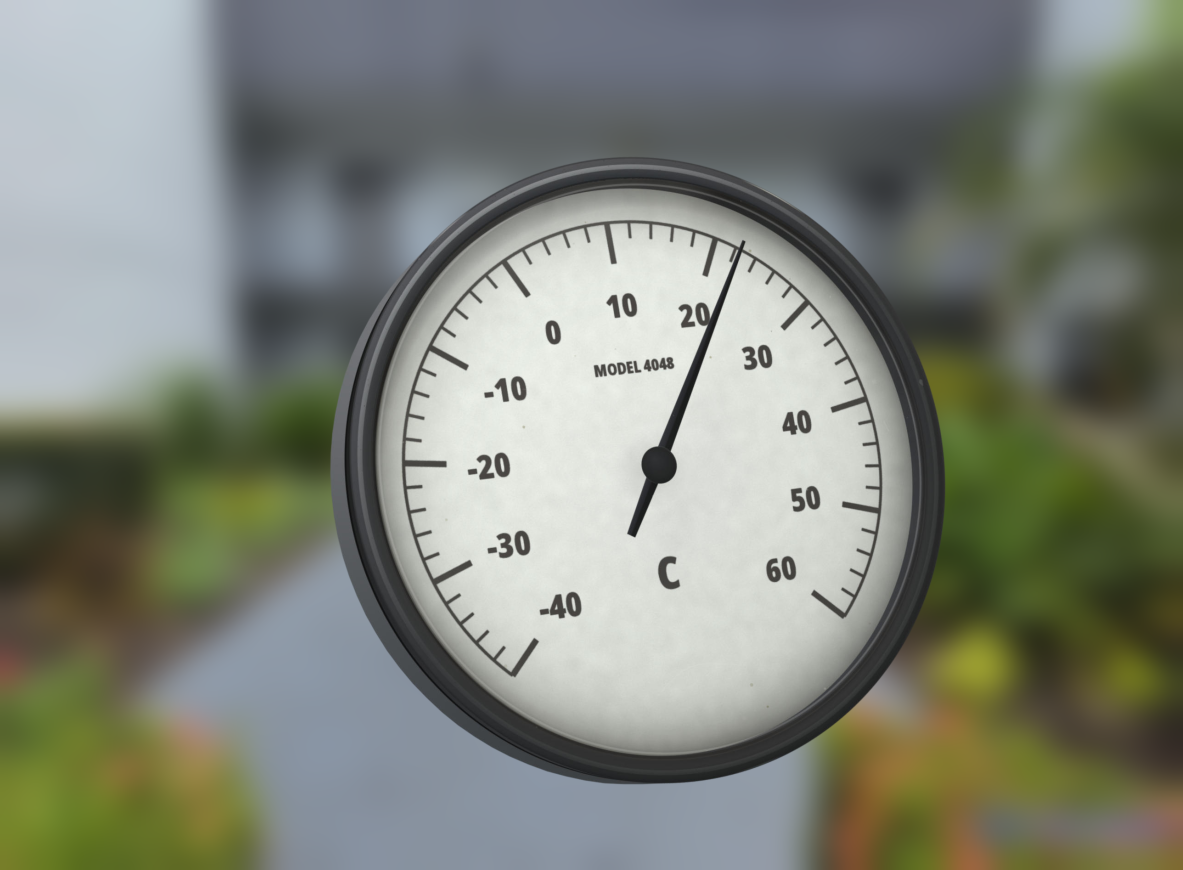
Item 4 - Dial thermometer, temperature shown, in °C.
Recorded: 22 °C
